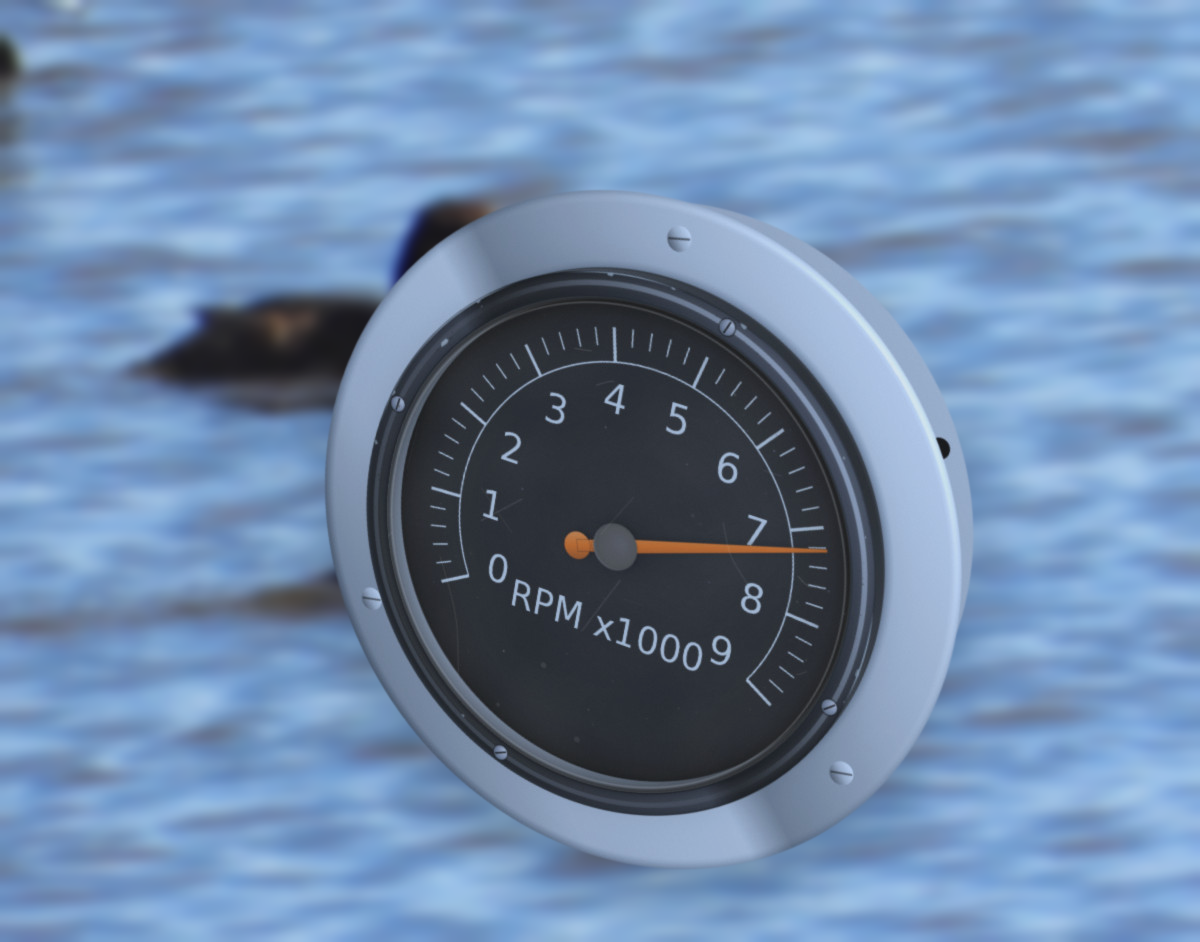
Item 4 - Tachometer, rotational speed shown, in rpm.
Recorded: 7200 rpm
